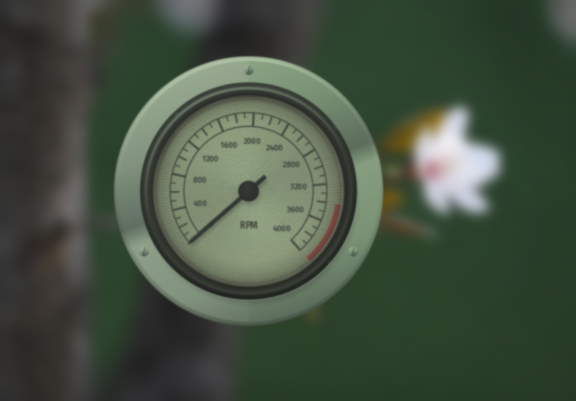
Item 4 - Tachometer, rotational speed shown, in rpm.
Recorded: 0 rpm
